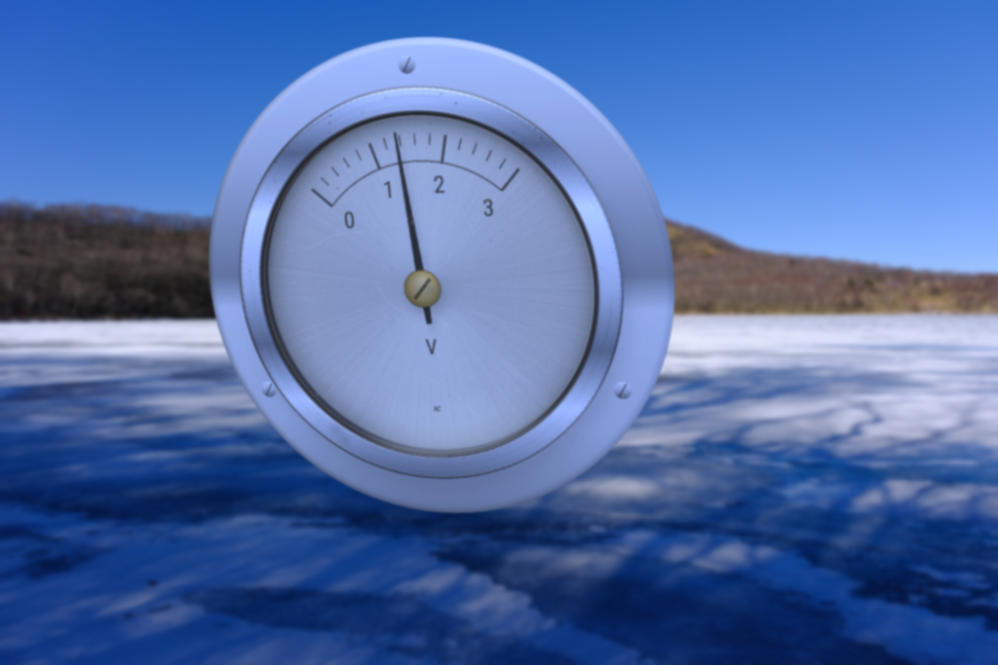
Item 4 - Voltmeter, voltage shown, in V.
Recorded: 1.4 V
